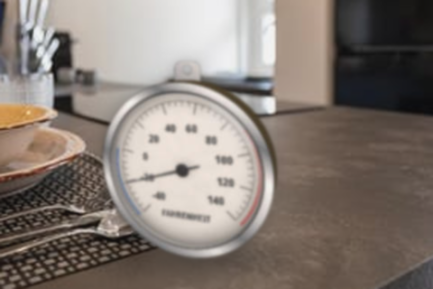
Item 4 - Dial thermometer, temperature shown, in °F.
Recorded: -20 °F
